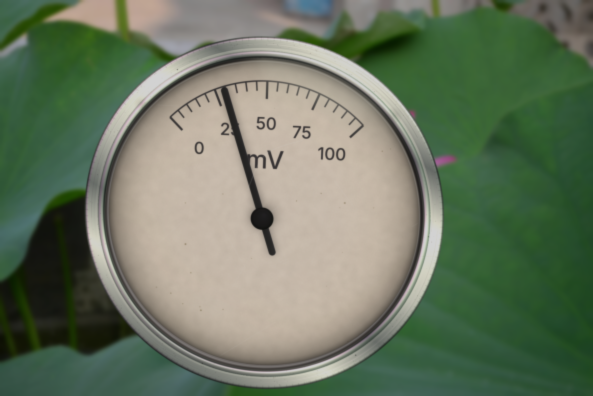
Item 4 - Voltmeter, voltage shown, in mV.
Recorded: 30 mV
